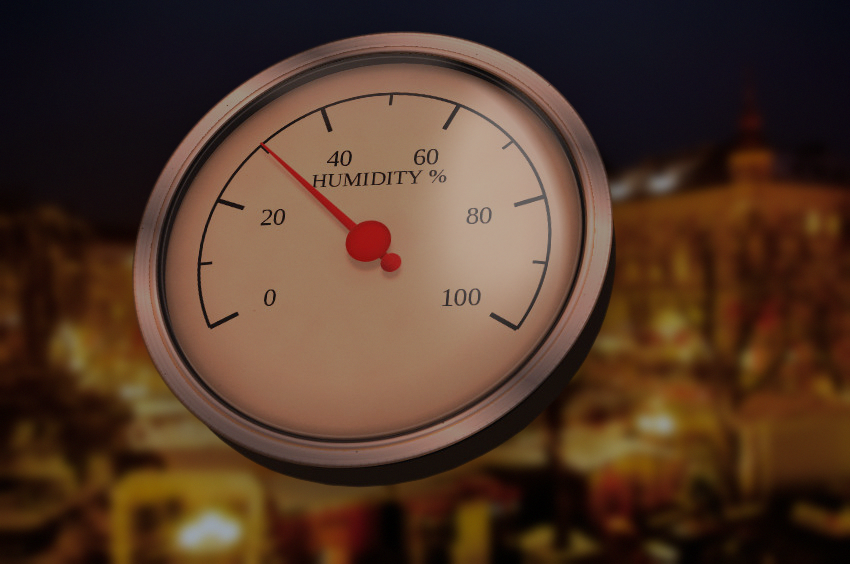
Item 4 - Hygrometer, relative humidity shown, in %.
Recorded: 30 %
